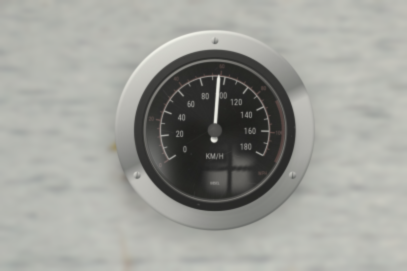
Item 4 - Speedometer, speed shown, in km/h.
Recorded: 95 km/h
